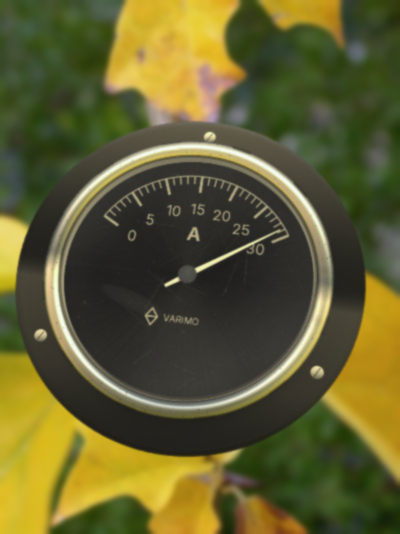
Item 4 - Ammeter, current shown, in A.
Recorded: 29 A
